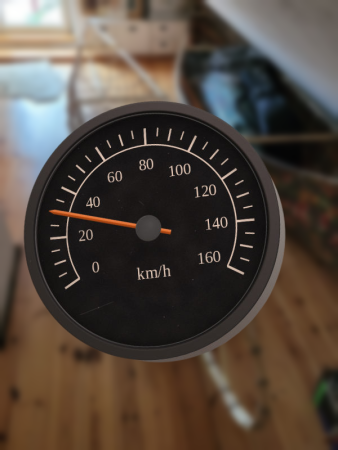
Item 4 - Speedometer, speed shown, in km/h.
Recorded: 30 km/h
